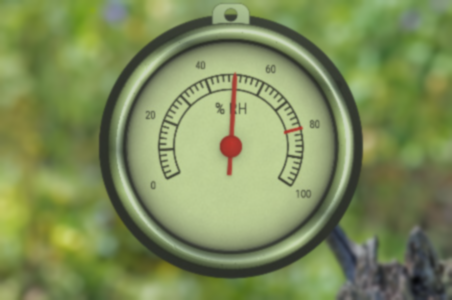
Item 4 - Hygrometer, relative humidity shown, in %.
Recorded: 50 %
